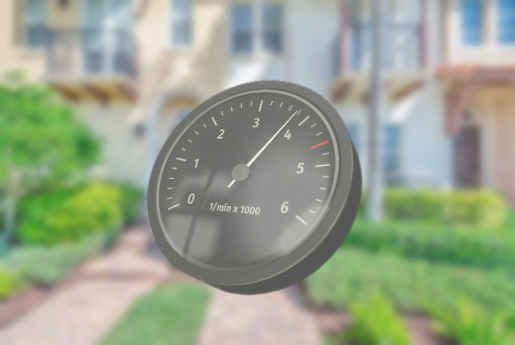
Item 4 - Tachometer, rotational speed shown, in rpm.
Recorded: 3800 rpm
